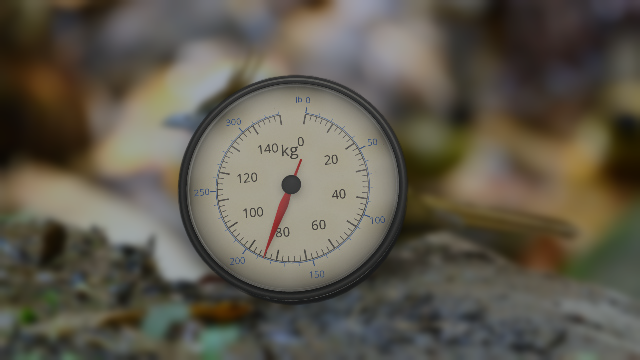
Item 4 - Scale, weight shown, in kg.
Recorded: 84 kg
